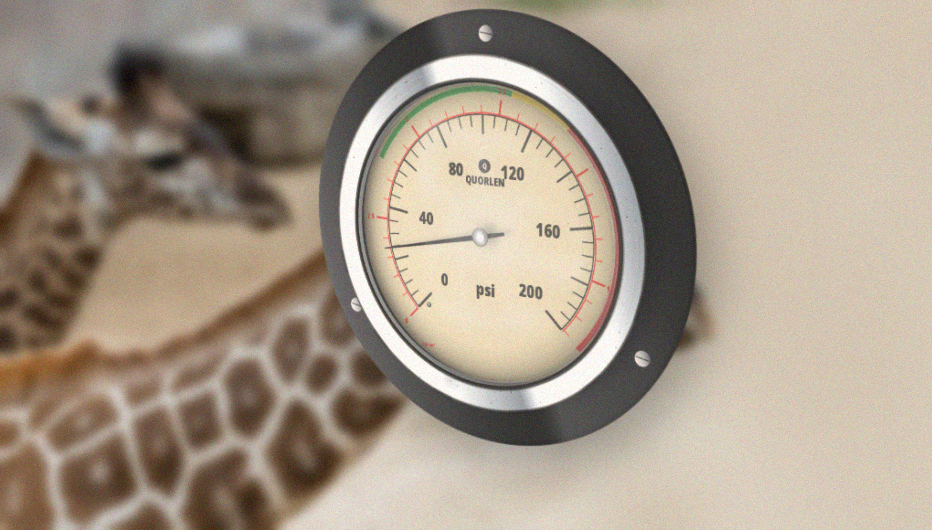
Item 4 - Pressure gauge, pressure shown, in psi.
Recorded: 25 psi
